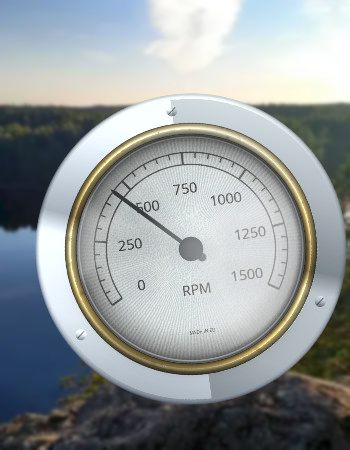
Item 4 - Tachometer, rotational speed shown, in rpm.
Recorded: 450 rpm
